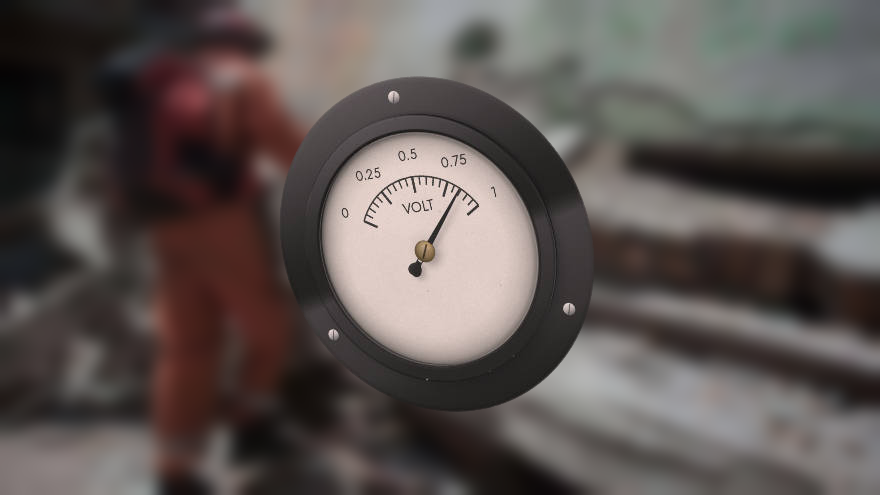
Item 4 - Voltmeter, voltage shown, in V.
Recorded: 0.85 V
